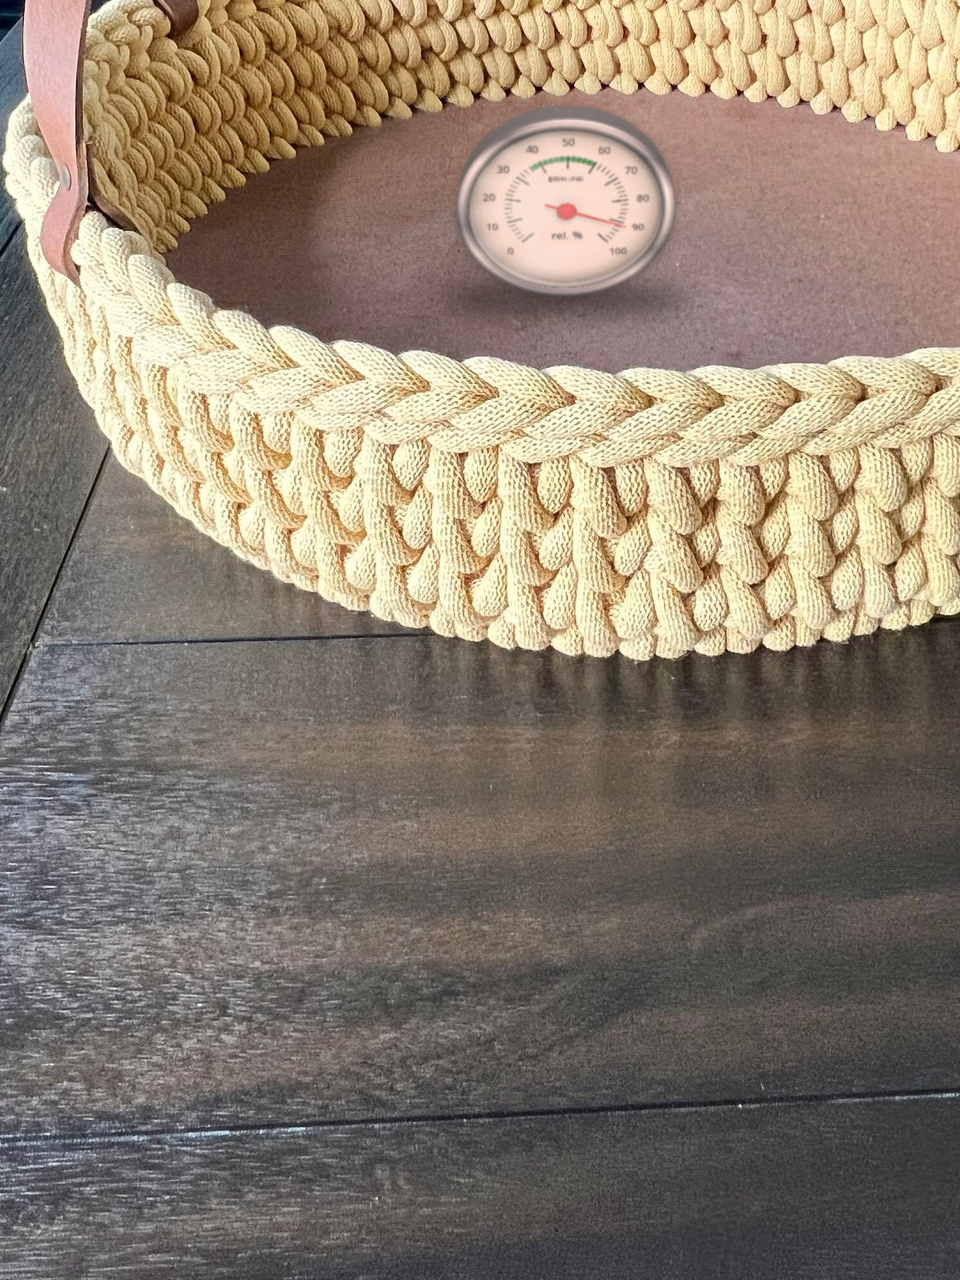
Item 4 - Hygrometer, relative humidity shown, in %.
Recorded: 90 %
